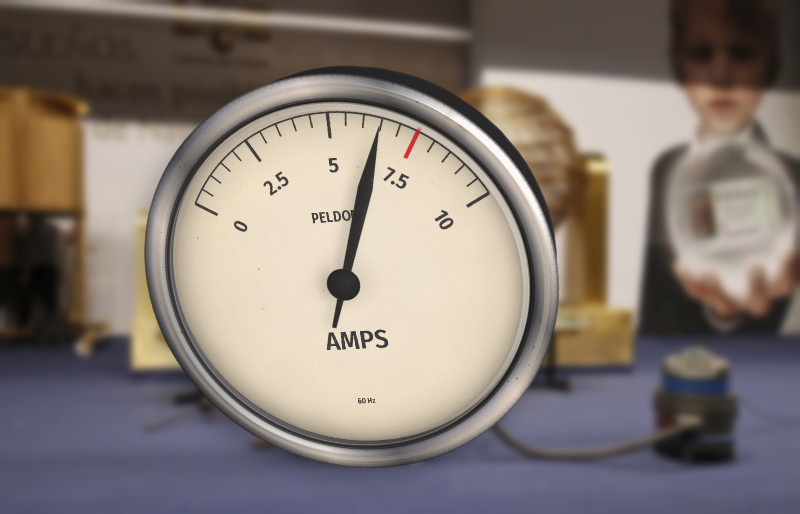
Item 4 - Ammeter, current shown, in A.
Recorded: 6.5 A
